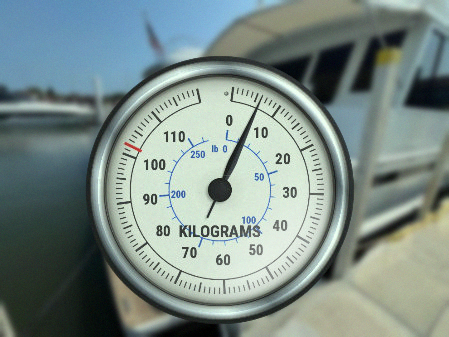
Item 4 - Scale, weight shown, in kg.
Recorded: 6 kg
